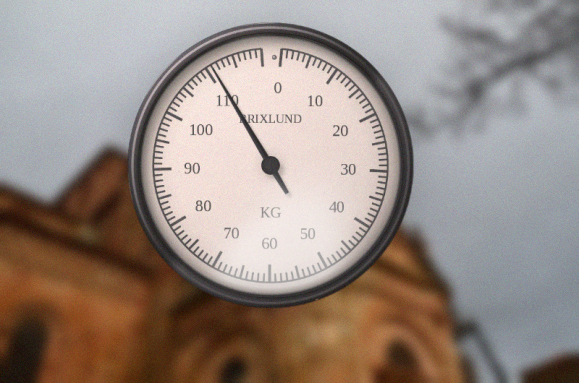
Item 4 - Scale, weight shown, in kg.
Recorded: 111 kg
